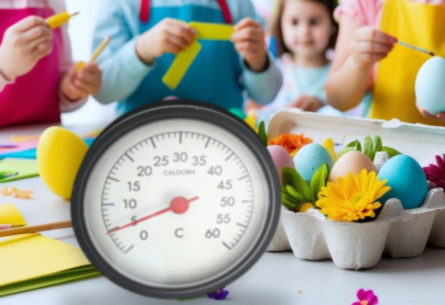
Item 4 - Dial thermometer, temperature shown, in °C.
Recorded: 5 °C
